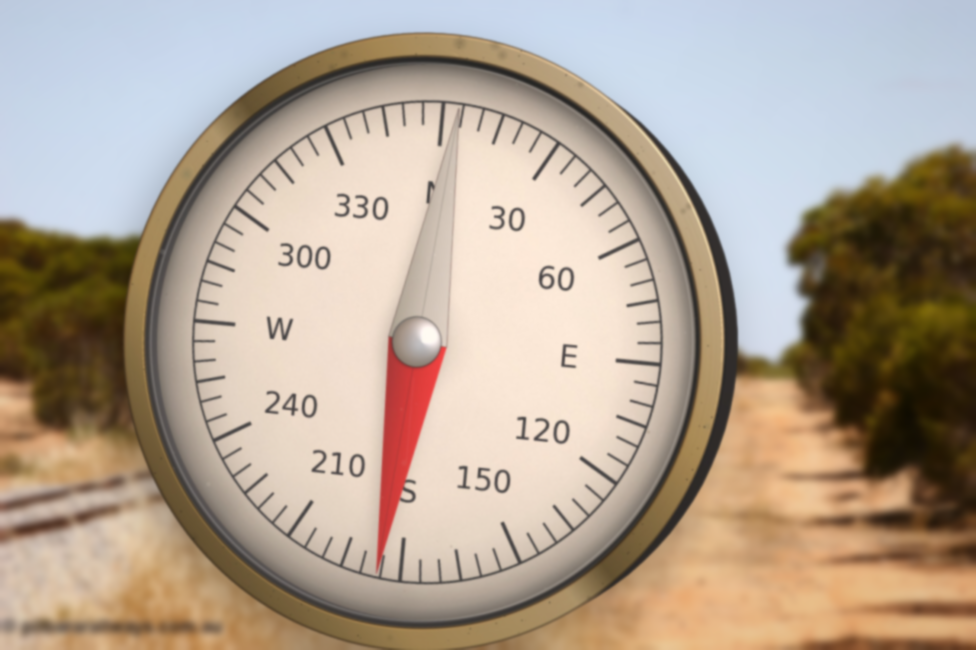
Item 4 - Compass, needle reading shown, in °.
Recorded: 185 °
